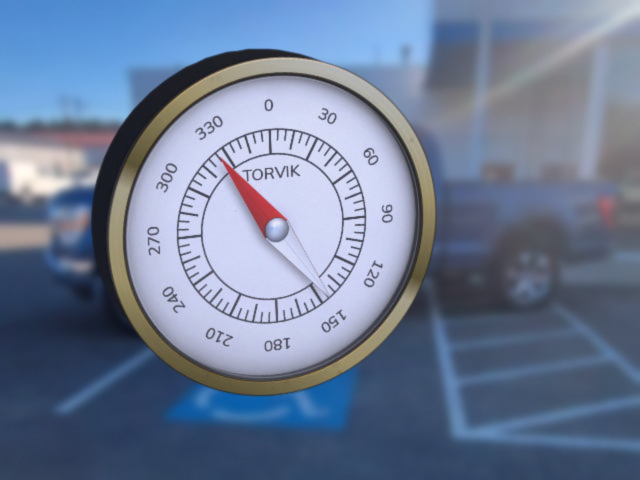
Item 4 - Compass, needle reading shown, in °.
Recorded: 325 °
